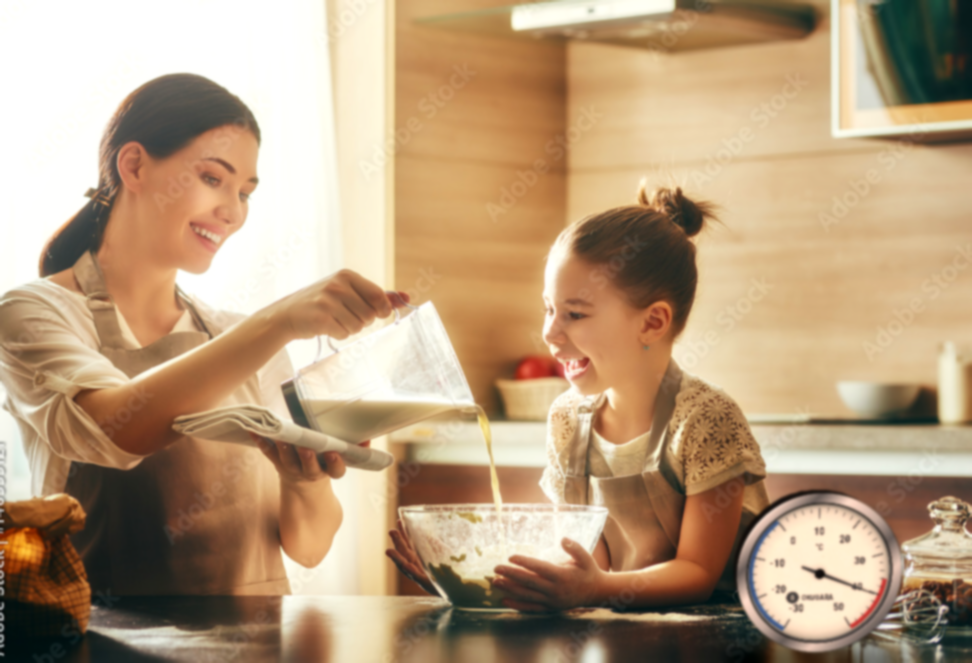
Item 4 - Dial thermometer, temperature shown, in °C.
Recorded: 40 °C
